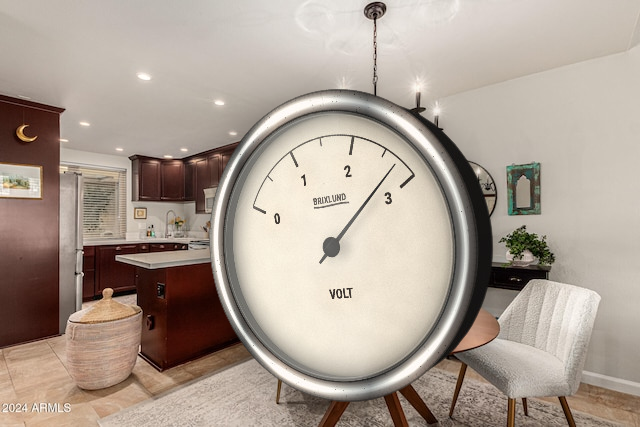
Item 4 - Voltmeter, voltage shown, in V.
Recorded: 2.75 V
